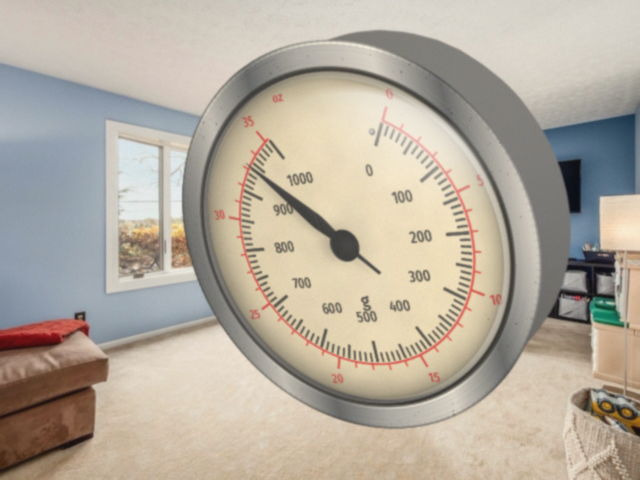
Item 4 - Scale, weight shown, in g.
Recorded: 950 g
